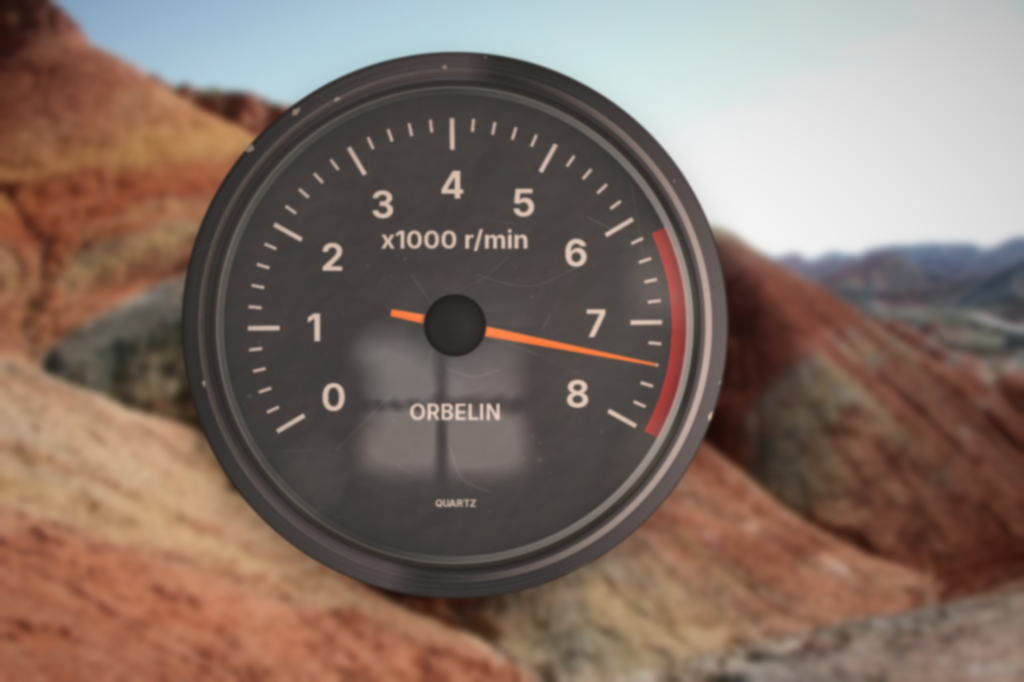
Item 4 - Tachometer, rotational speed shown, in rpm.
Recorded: 7400 rpm
